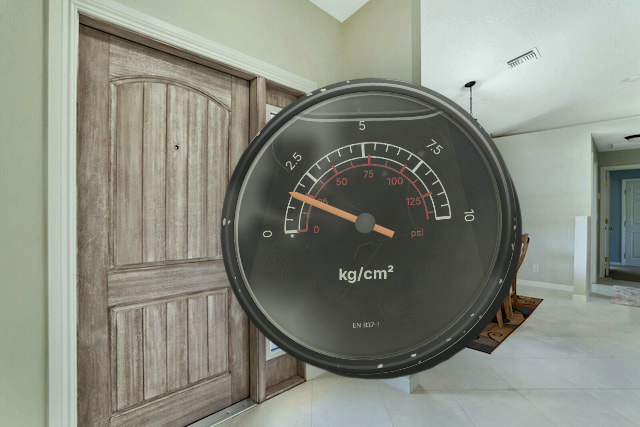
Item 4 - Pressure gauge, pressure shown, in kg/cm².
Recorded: 1.5 kg/cm²
